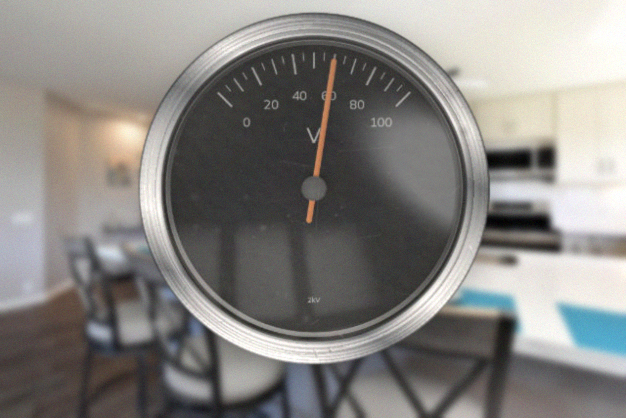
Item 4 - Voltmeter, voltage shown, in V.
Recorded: 60 V
